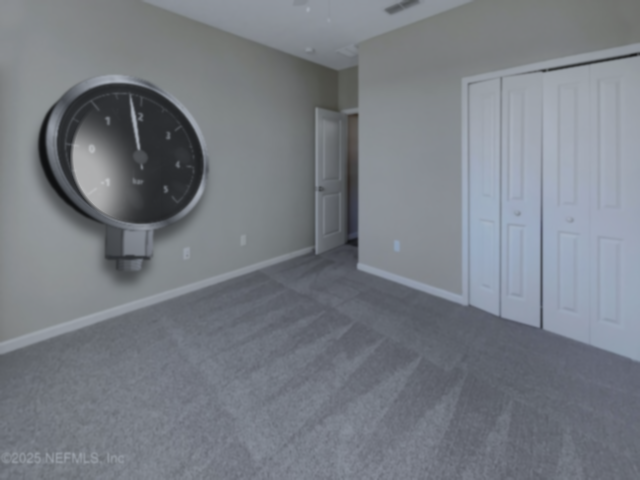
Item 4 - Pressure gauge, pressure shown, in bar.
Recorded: 1.75 bar
